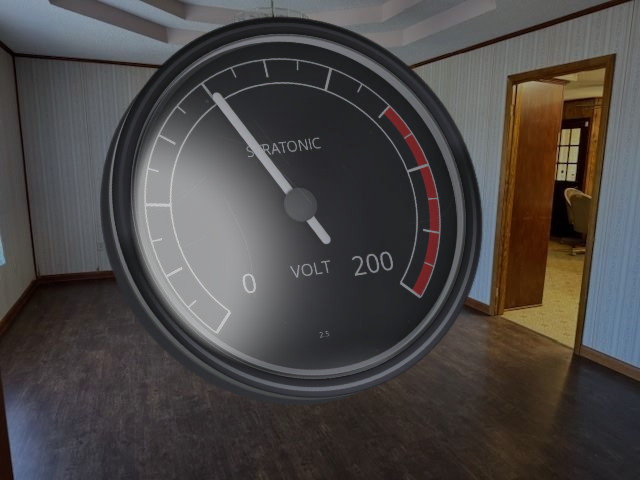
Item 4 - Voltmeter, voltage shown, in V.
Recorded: 80 V
